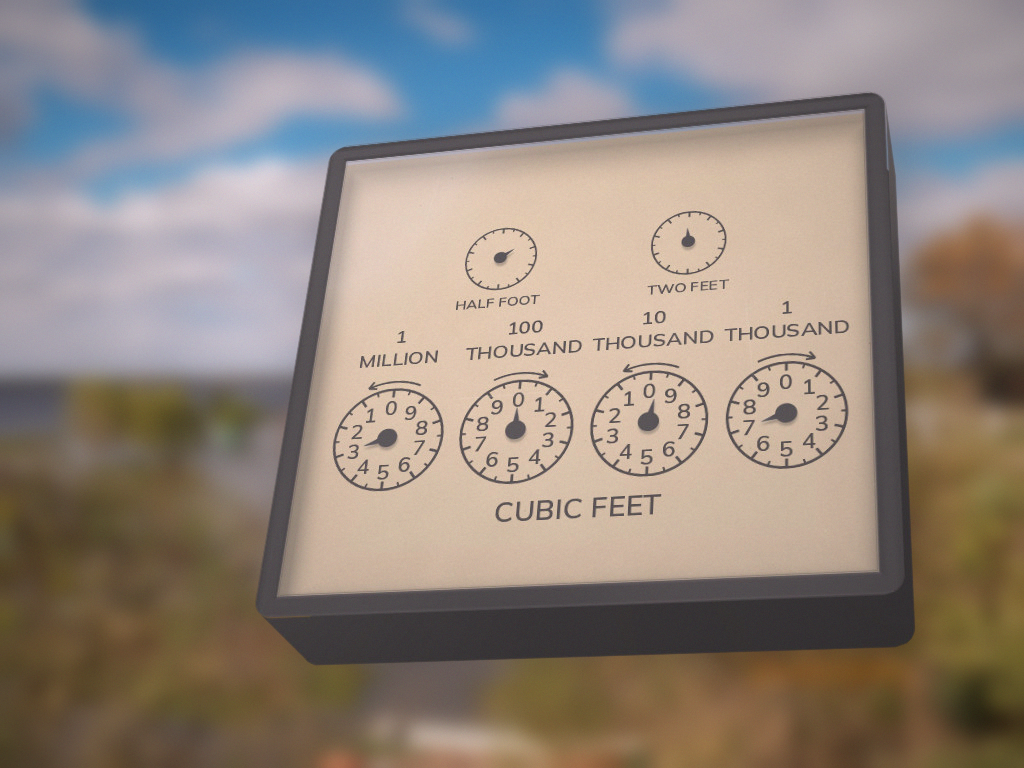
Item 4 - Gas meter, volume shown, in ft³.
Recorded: 299700 ft³
